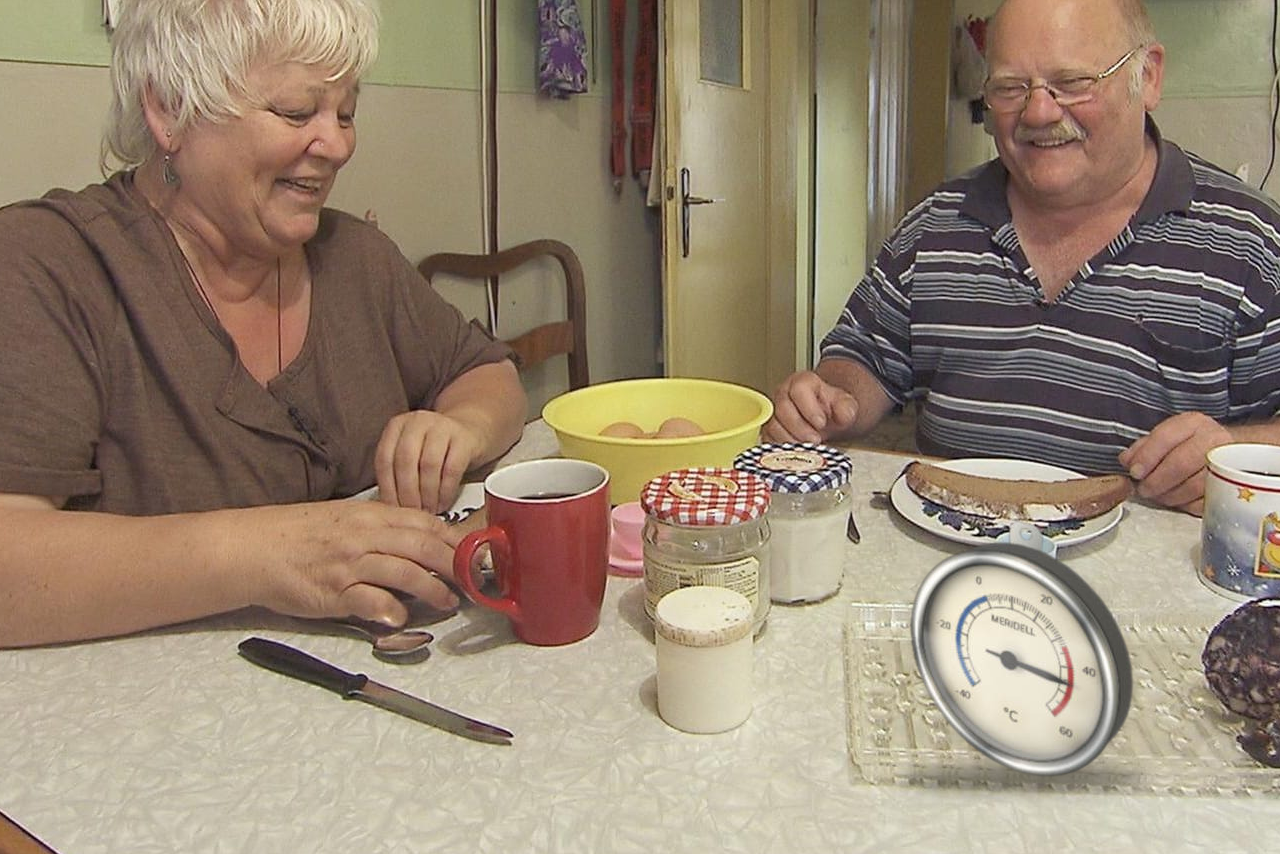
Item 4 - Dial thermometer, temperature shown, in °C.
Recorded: 45 °C
